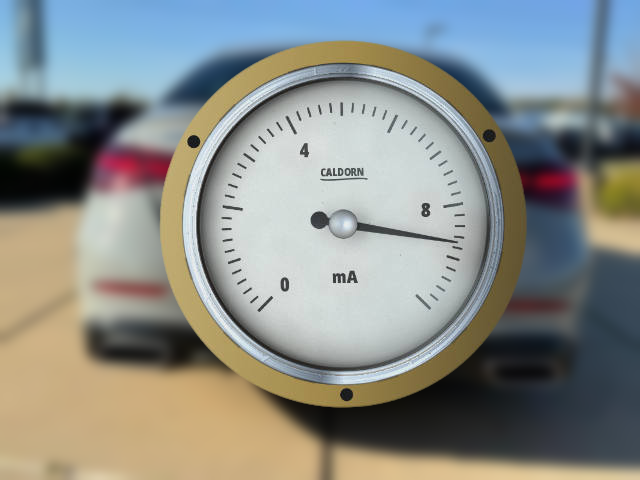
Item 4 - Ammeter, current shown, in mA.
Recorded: 8.7 mA
